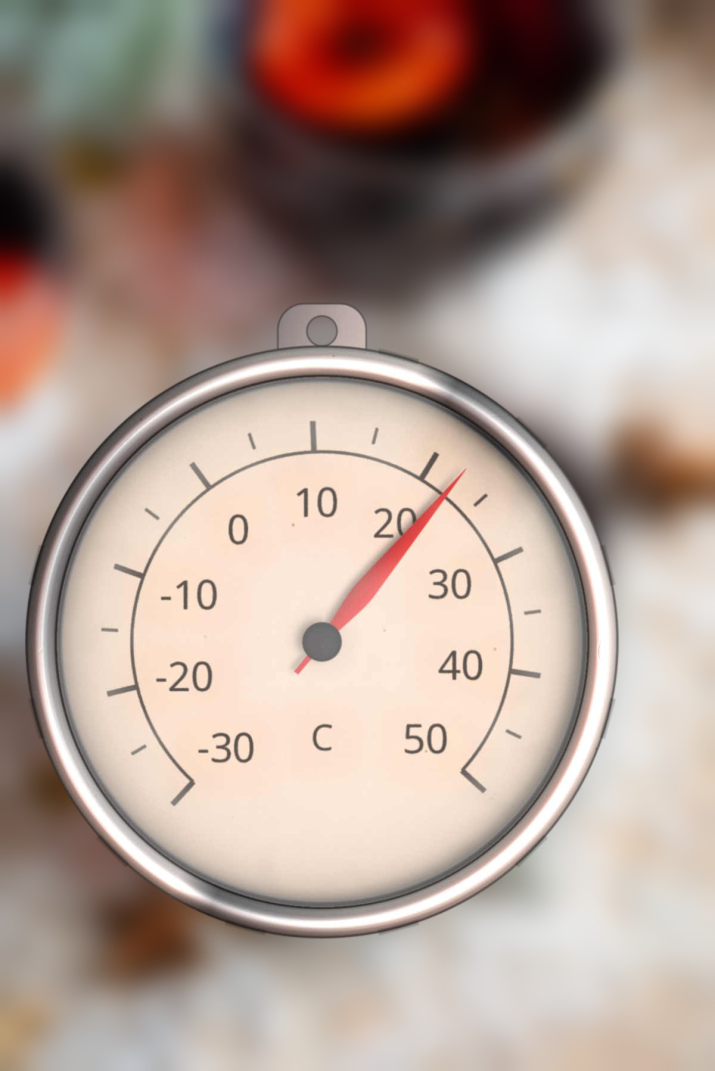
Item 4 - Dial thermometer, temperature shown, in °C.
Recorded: 22.5 °C
